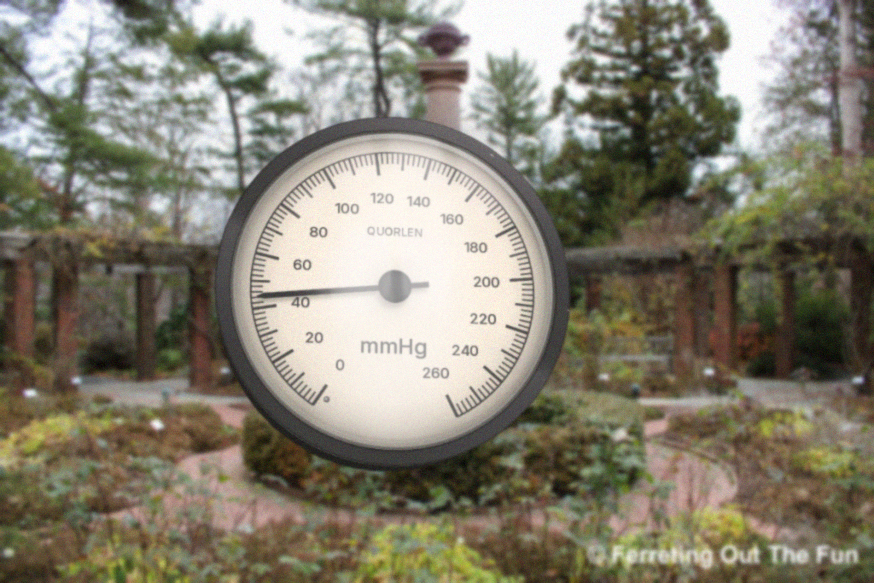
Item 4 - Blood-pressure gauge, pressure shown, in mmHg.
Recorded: 44 mmHg
